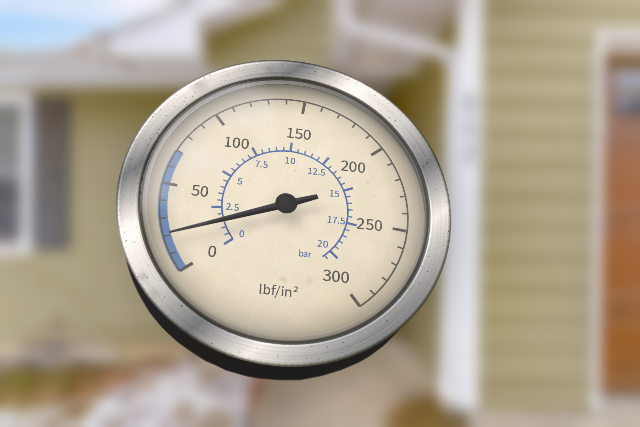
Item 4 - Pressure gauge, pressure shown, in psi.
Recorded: 20 psi
